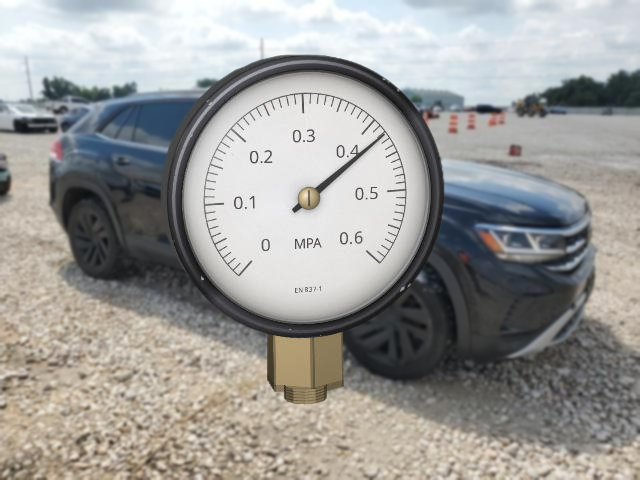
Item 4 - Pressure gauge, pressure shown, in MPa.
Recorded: 0.42 MPa
